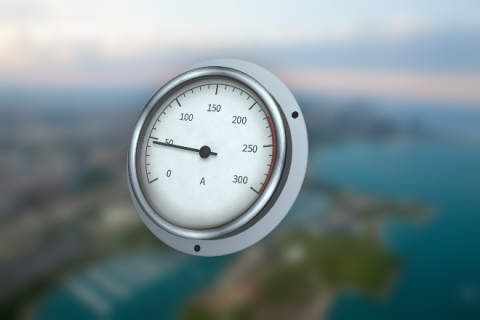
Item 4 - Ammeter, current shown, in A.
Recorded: 45 A
